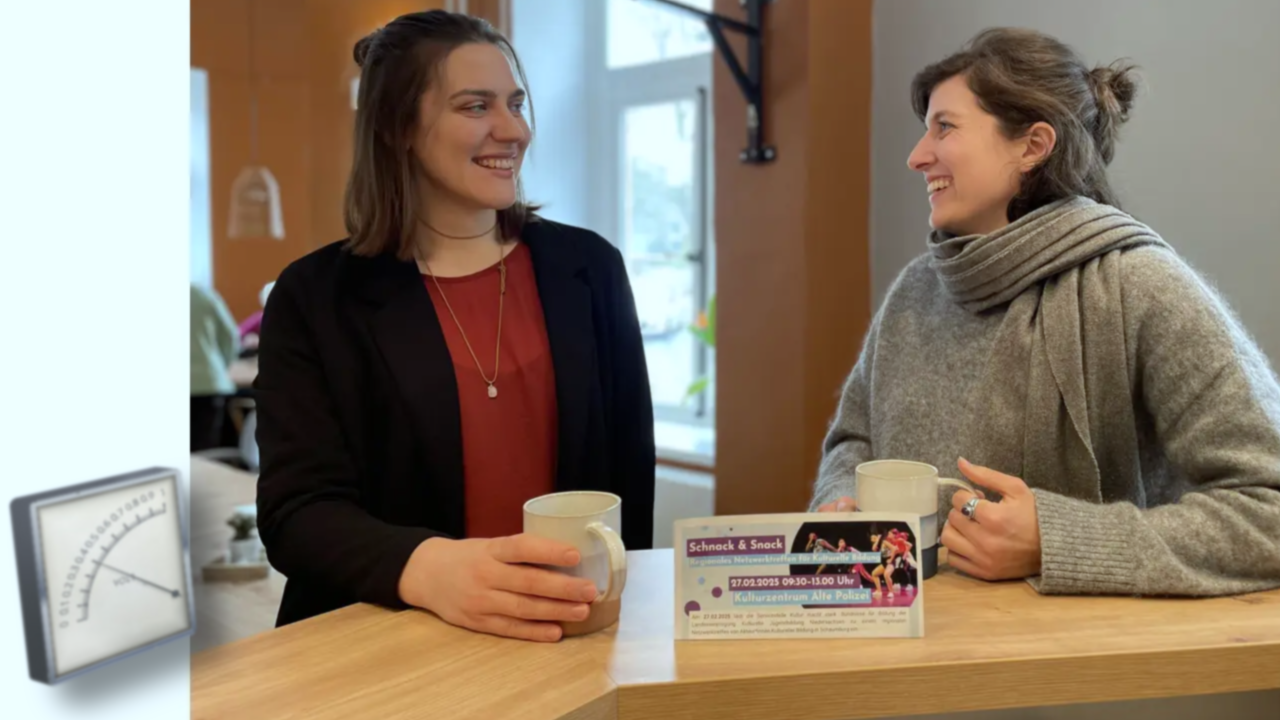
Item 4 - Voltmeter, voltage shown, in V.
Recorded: 0.4 V
